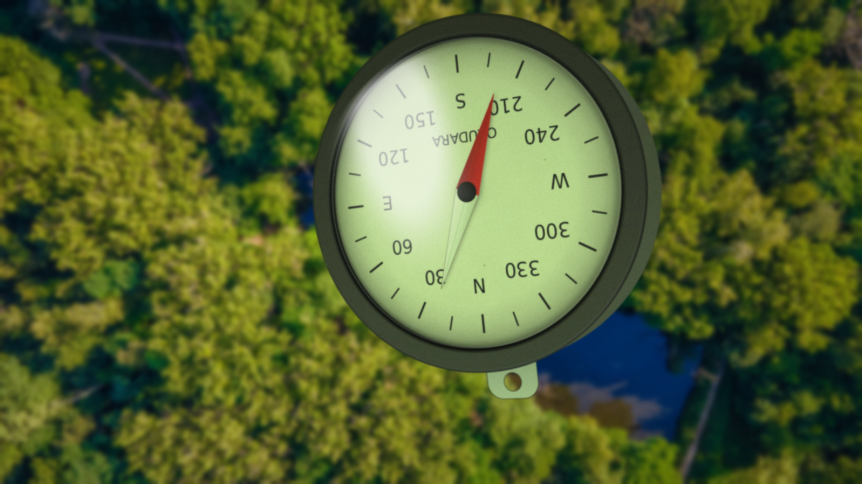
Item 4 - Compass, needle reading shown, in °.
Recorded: 202.5 °
